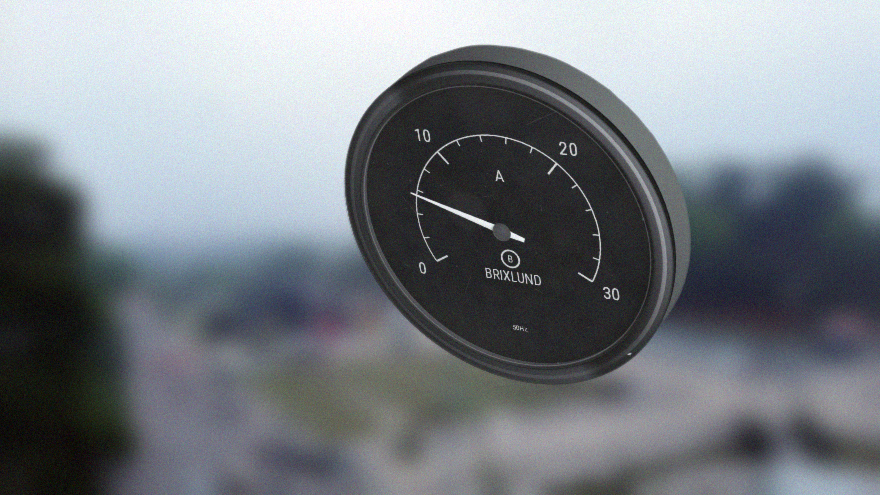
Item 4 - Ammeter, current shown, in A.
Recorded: 6 A
